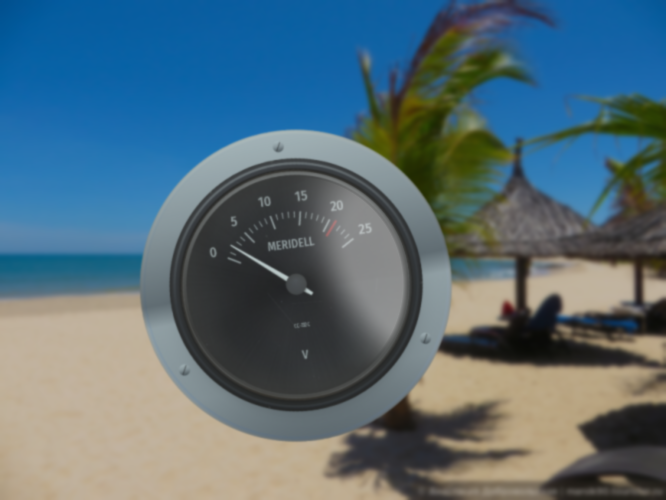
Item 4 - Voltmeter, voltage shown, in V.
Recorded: 2 V
